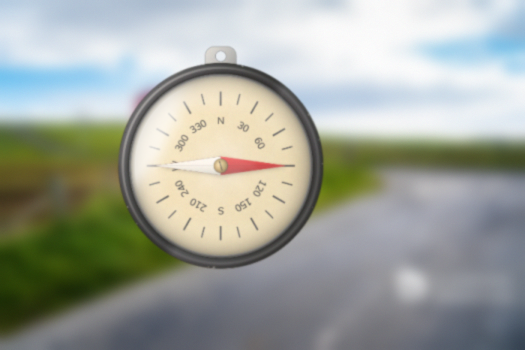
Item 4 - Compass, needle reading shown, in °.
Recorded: 90 °
